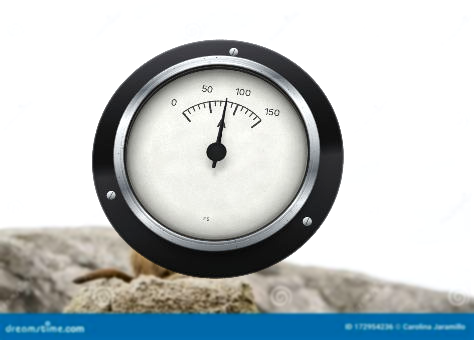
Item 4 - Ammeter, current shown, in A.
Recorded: 80 A
